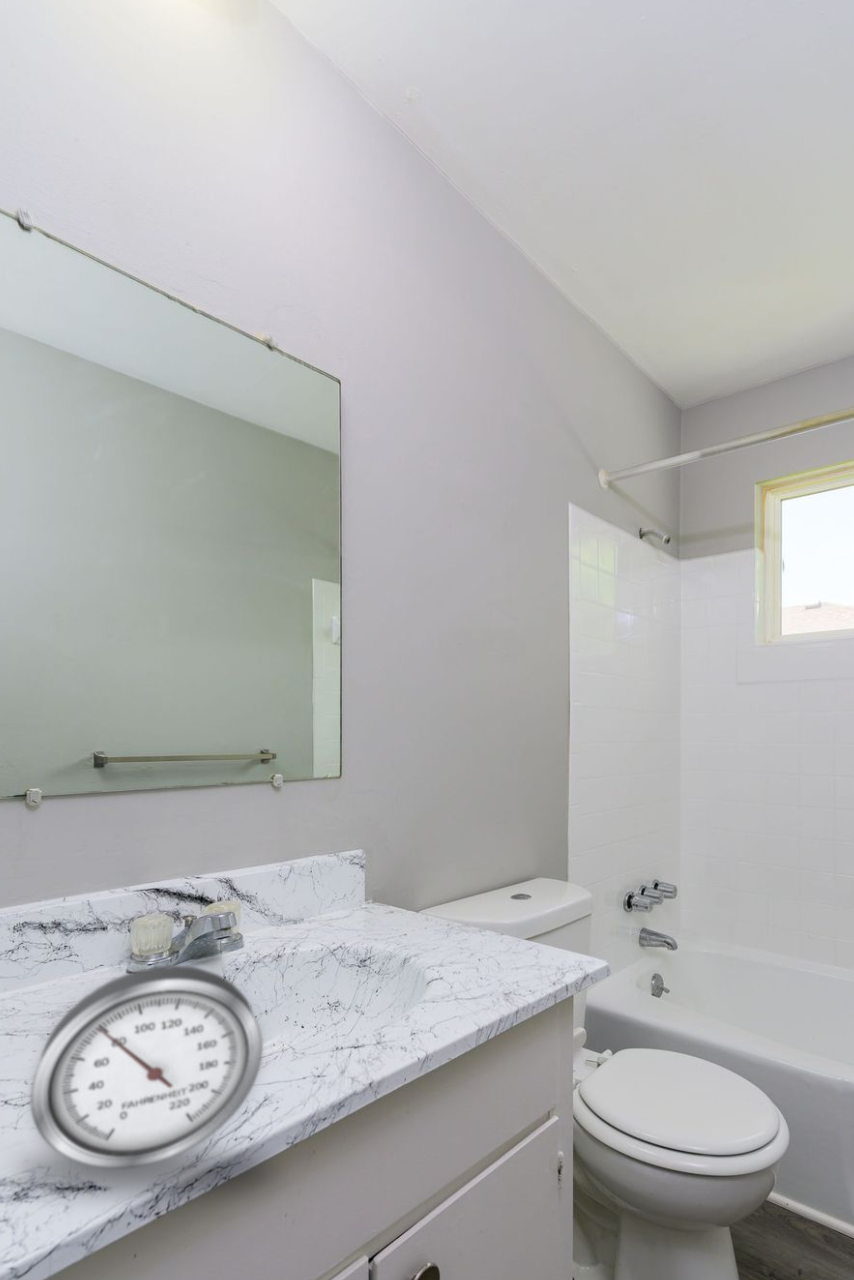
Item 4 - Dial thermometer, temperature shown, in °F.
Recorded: 80 °F
